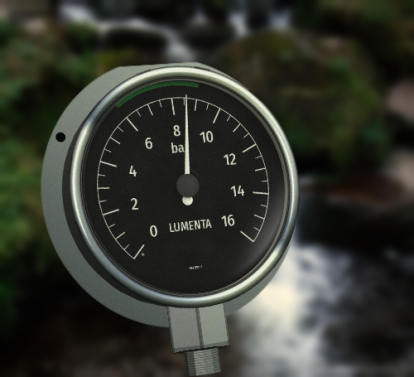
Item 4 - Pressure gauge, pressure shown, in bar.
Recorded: 8.5 bar
